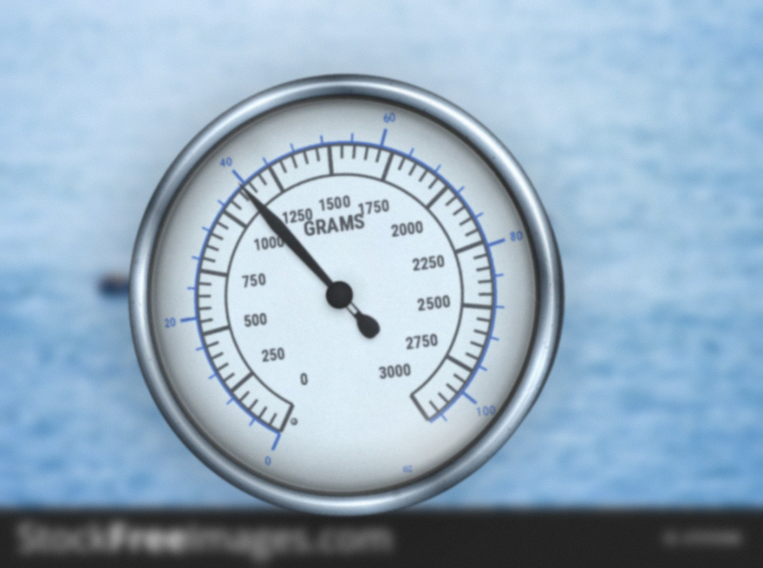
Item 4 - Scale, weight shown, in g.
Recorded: 1125 g
